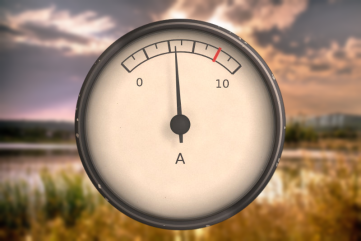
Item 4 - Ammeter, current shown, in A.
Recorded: 4.5 A
